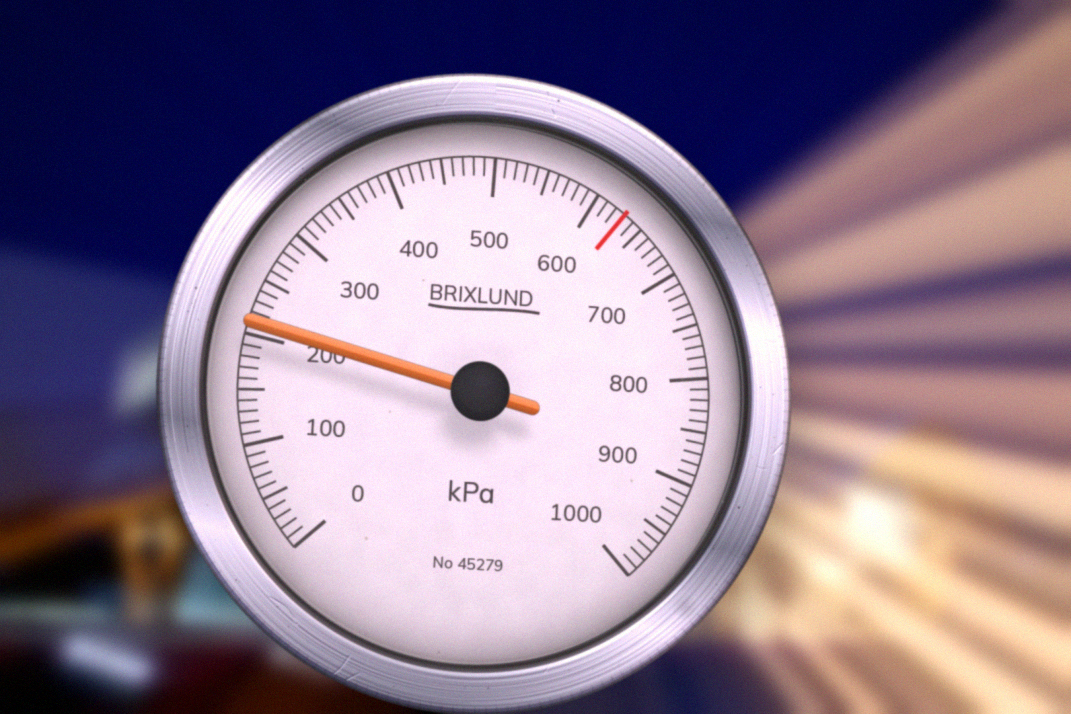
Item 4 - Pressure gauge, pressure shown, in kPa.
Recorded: 210 kPa
